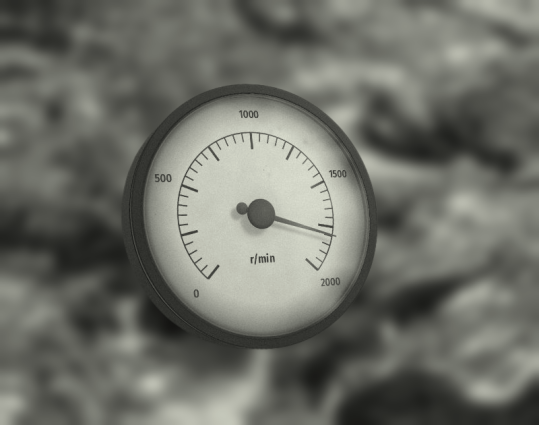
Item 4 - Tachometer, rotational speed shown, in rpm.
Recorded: 1800 rpm
